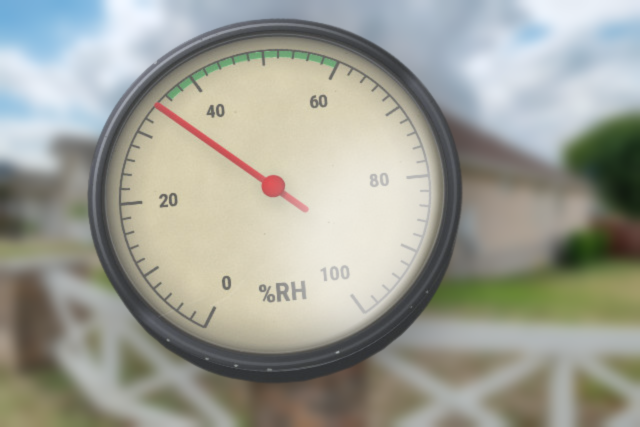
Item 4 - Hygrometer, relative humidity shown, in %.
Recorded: 34 %
